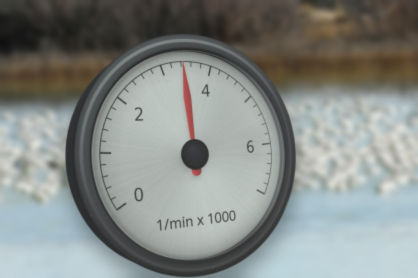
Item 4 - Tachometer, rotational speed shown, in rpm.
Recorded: 3400 rpm
